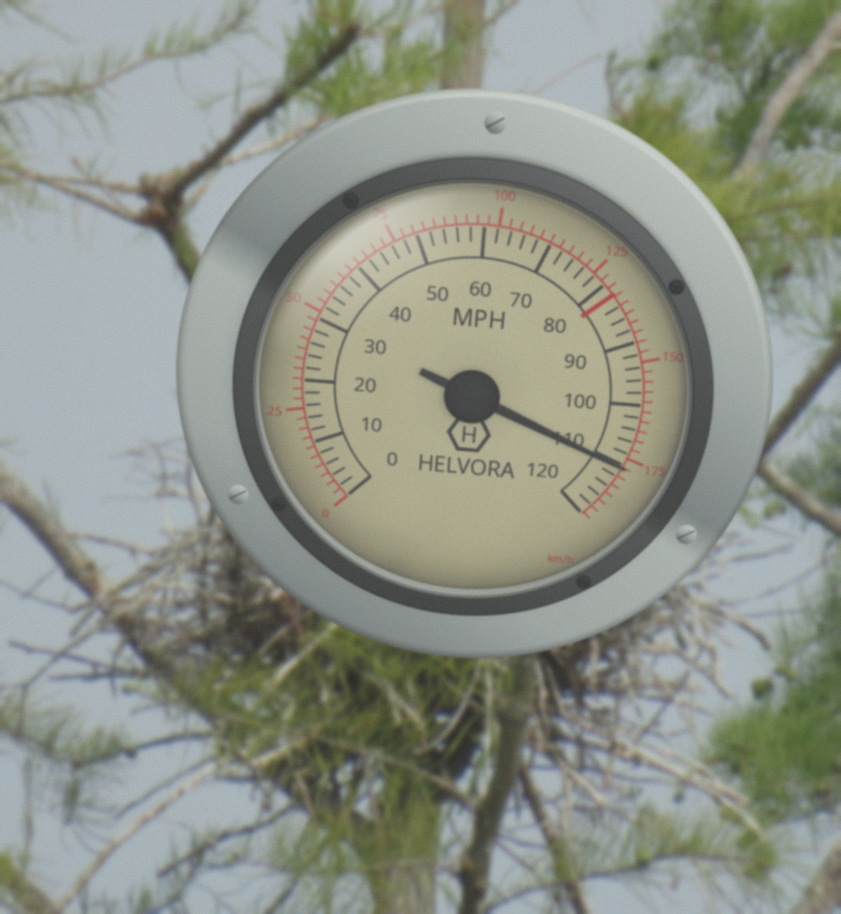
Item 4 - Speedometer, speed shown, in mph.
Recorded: 110 mph
